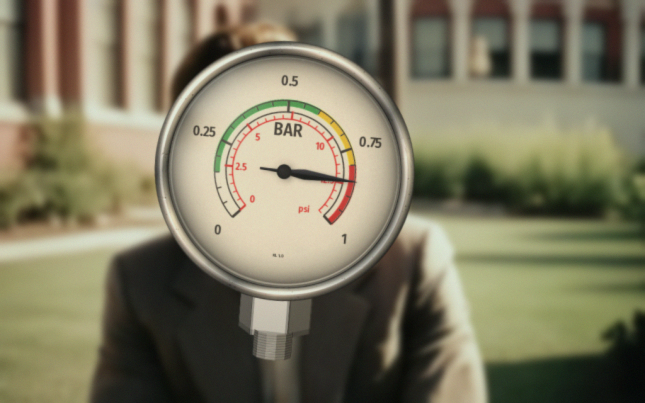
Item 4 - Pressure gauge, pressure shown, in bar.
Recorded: 0.85 bar
